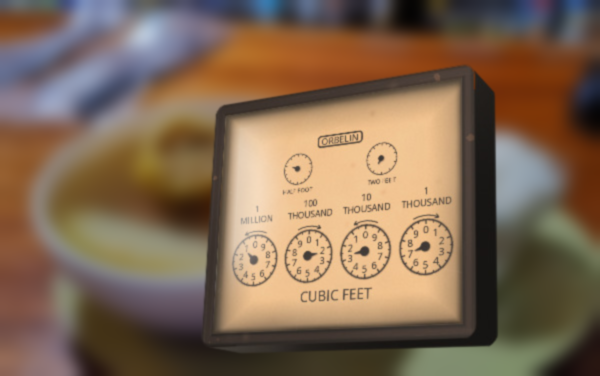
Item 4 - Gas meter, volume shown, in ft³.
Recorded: 122700 ft³
